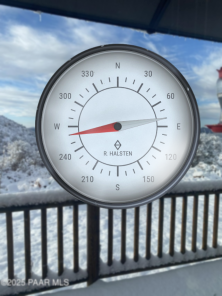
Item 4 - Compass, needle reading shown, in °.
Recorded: 260 °
